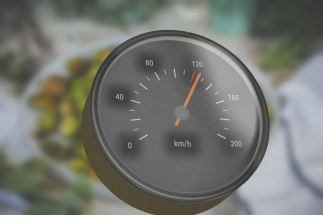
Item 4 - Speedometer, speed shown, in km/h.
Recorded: 125 km/h
